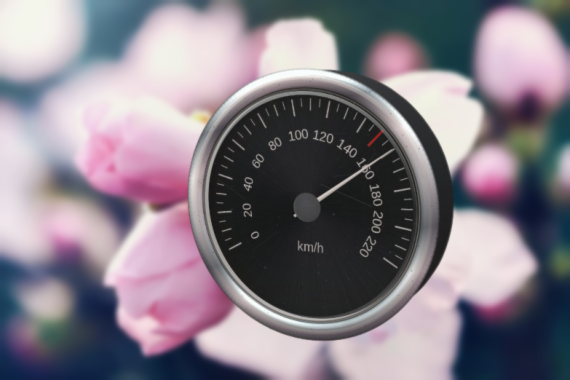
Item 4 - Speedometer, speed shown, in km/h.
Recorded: 160 km/h
